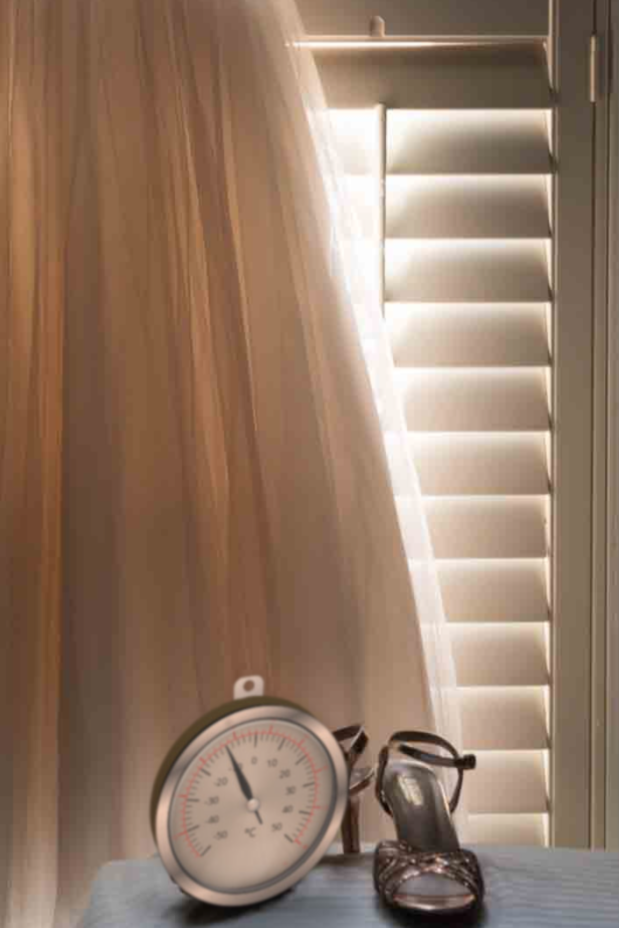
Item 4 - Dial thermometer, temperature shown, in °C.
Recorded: -10 °C
